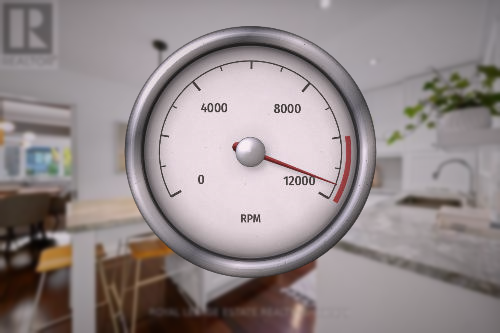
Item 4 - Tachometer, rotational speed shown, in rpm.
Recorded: 11500 rpm
